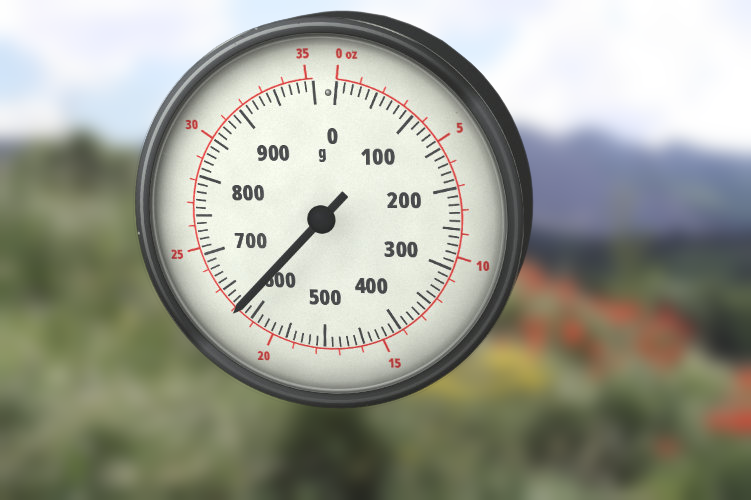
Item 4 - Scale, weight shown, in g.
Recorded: 620 g
